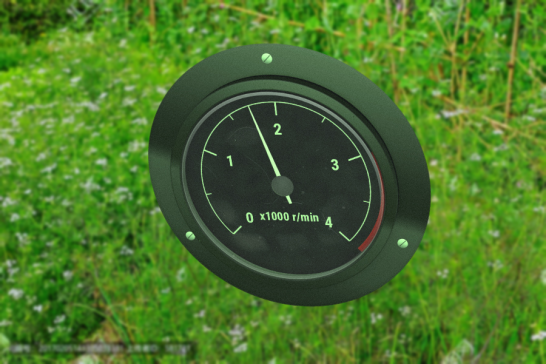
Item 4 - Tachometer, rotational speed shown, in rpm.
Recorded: 1750 rpm
